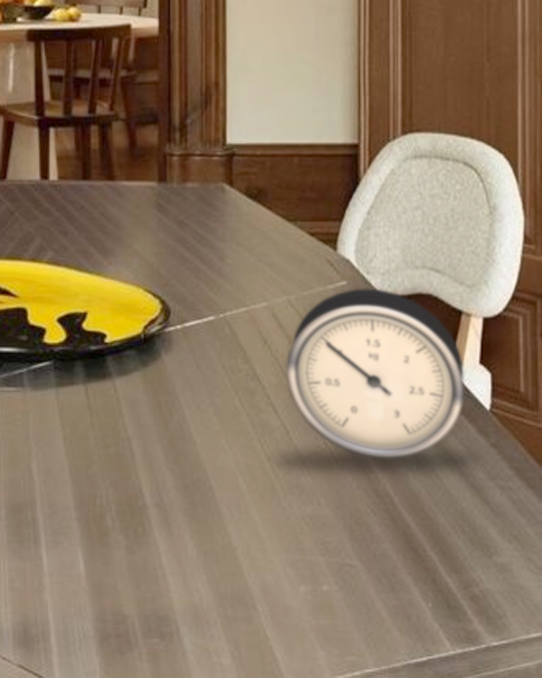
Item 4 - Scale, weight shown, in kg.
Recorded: 1 kg
